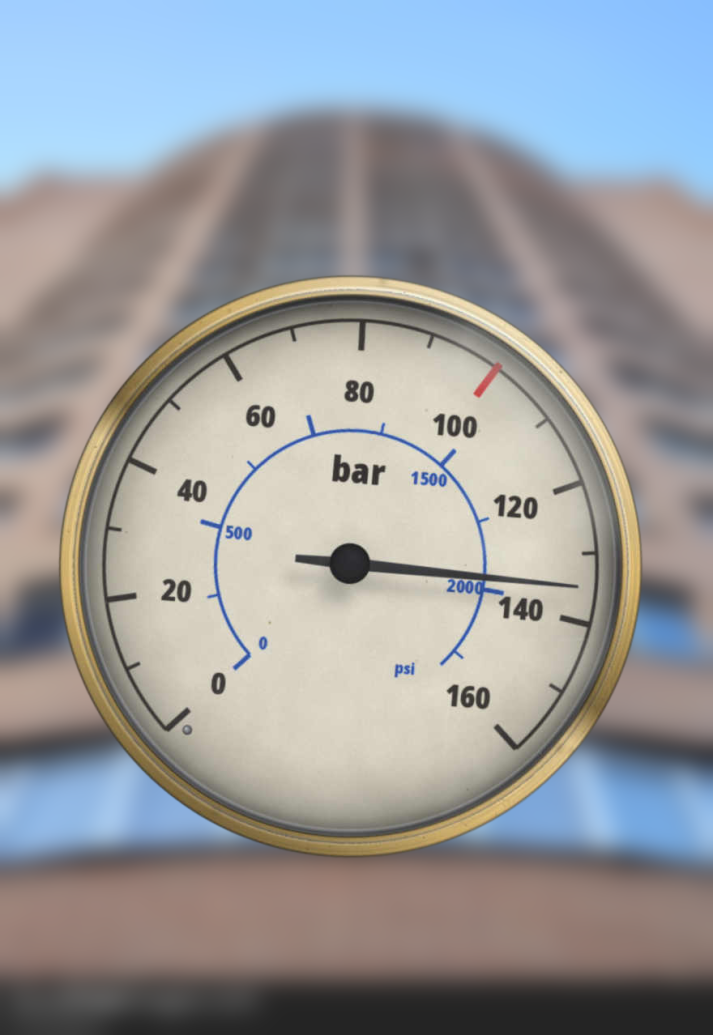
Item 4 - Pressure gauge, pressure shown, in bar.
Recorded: 135 bar
